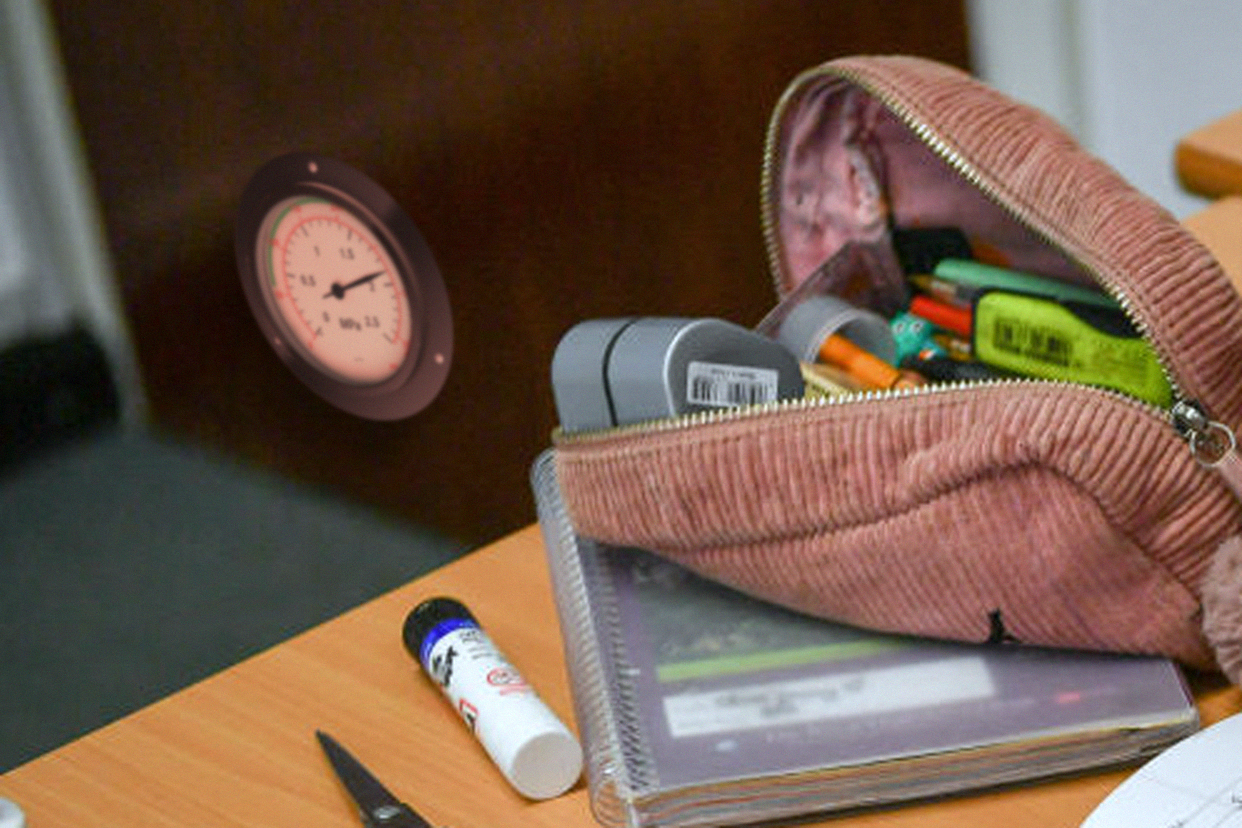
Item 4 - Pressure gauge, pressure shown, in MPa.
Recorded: 1.9 MPa
